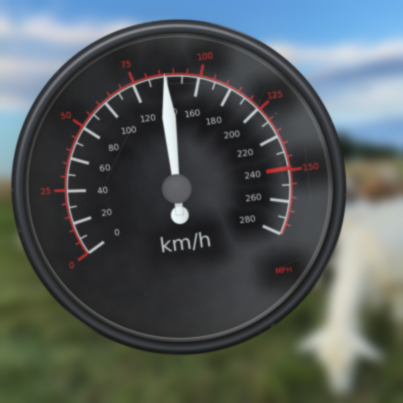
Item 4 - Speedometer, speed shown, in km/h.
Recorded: 140 km/h
